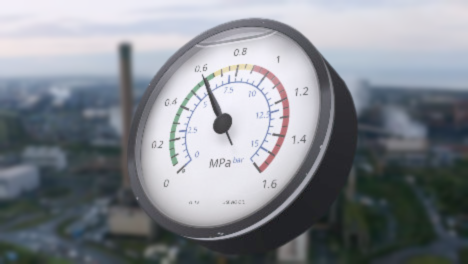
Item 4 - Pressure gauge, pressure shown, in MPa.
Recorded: 0.6 MPa
